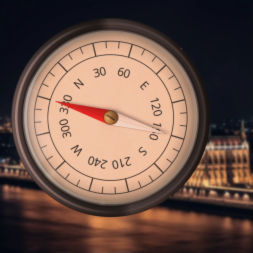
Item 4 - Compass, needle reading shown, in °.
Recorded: 330 °
